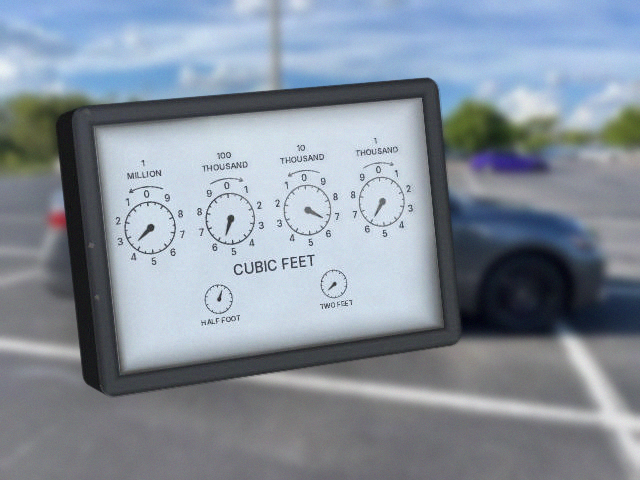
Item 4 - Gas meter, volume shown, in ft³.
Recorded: 356600 ft³
